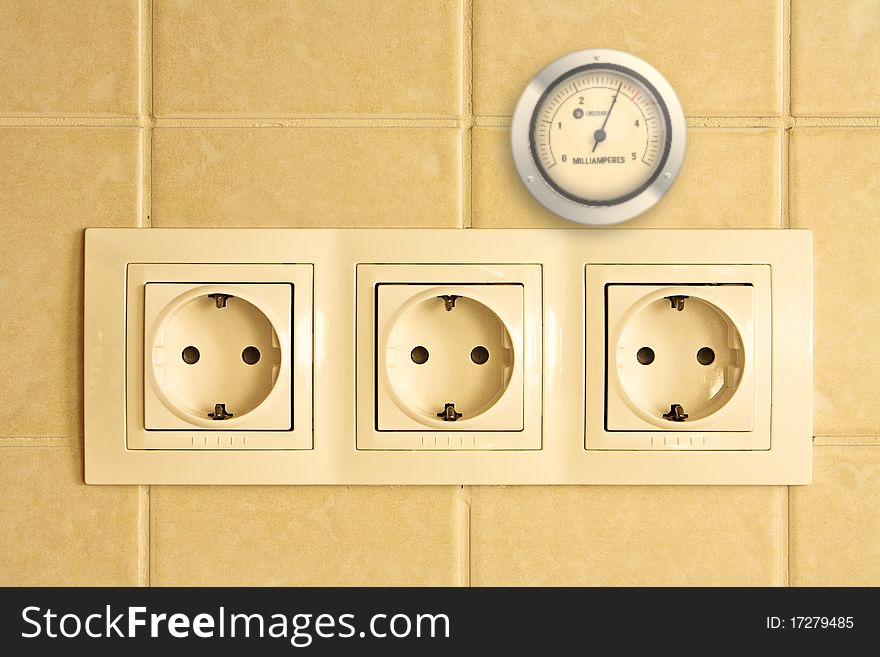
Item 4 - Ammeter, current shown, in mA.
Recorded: 3 mA
